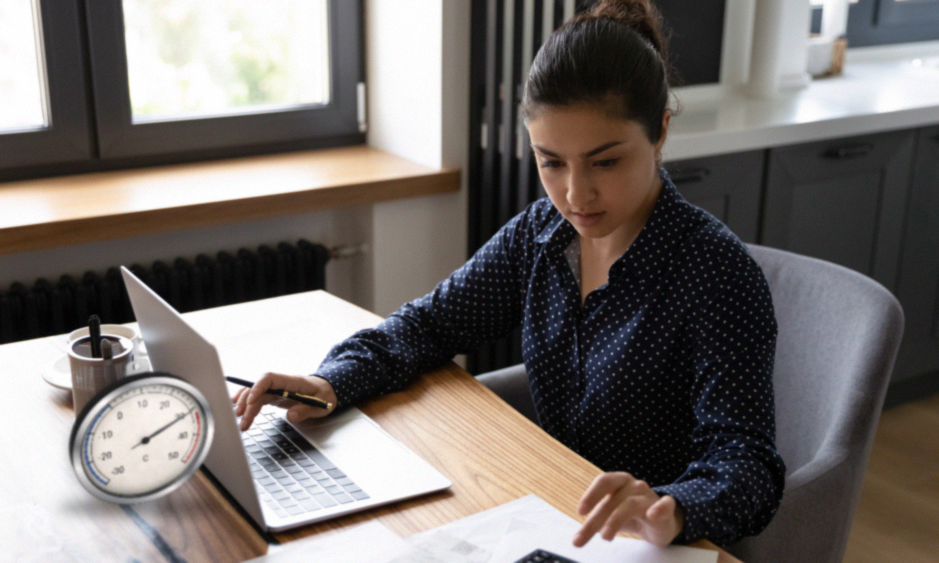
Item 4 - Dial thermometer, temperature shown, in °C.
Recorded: 30 °C
